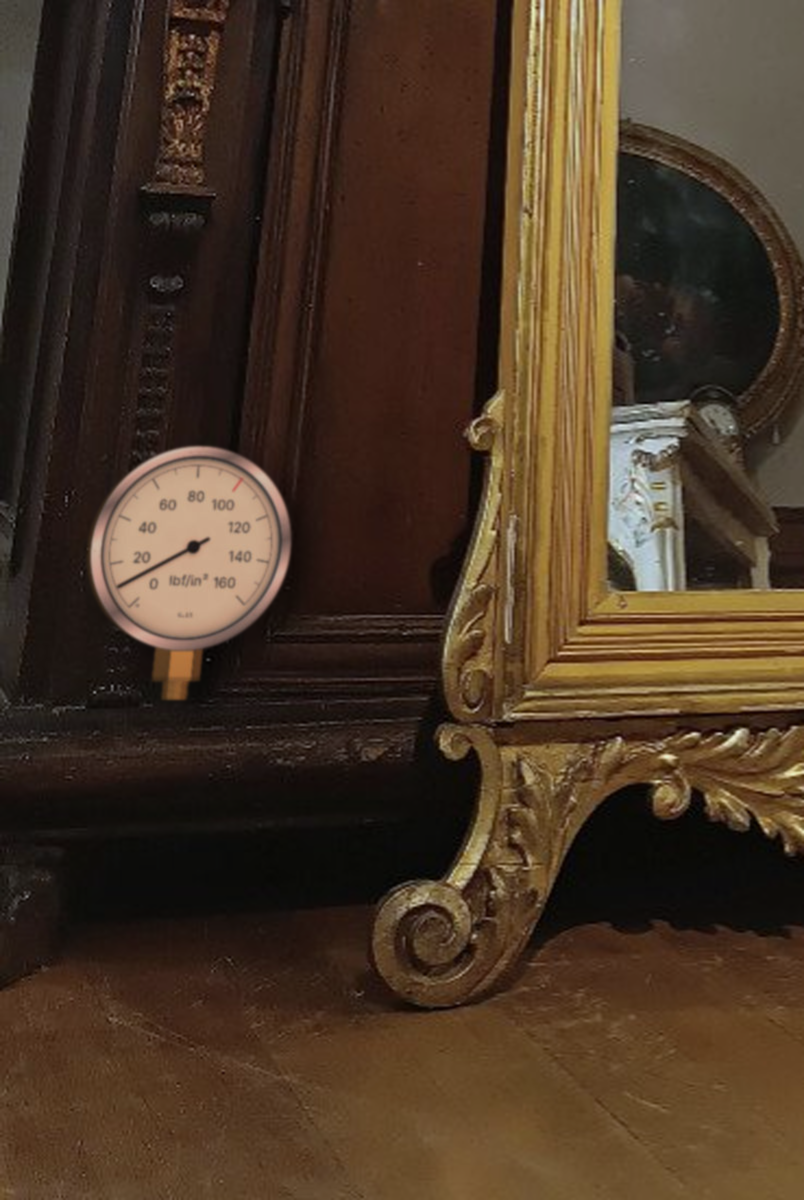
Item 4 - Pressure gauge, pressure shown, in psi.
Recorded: 10 psi
